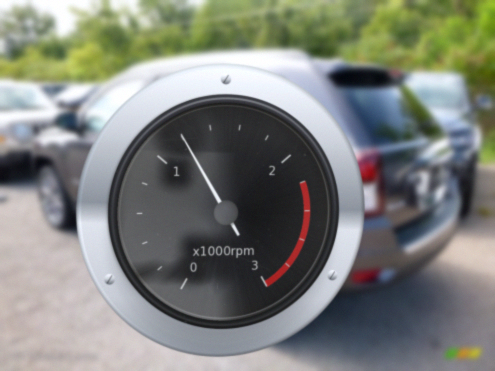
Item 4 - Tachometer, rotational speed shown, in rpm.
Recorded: 1200 rpm
